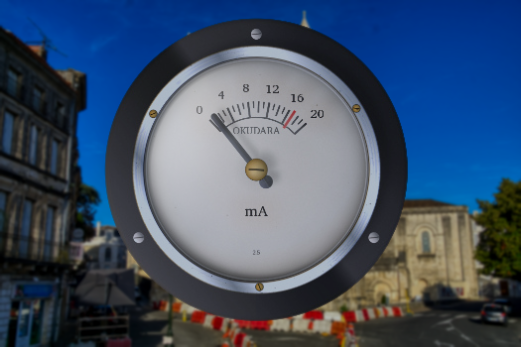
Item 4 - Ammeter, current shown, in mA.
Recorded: 1 mA
